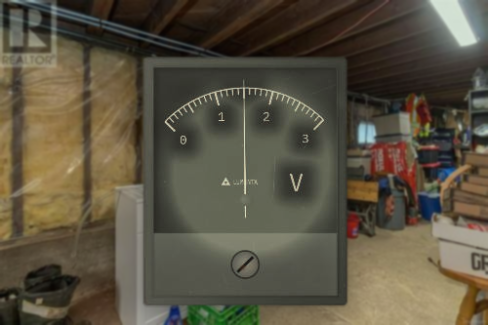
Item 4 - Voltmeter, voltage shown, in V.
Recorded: 1.5 V
